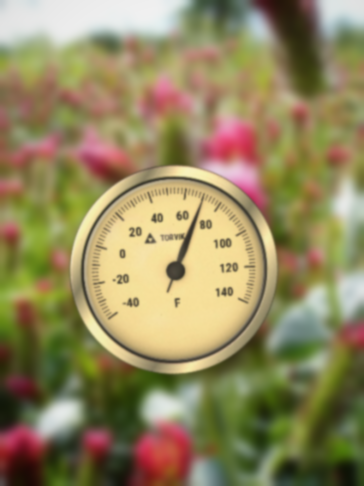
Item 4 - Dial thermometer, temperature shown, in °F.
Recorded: 70 °F
